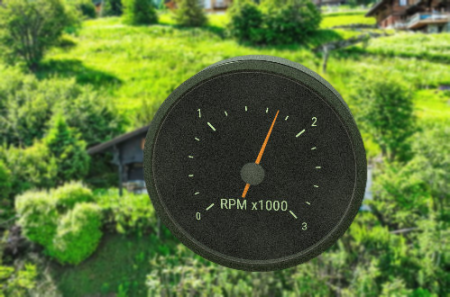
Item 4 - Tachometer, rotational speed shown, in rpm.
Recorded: 1700 rpm
